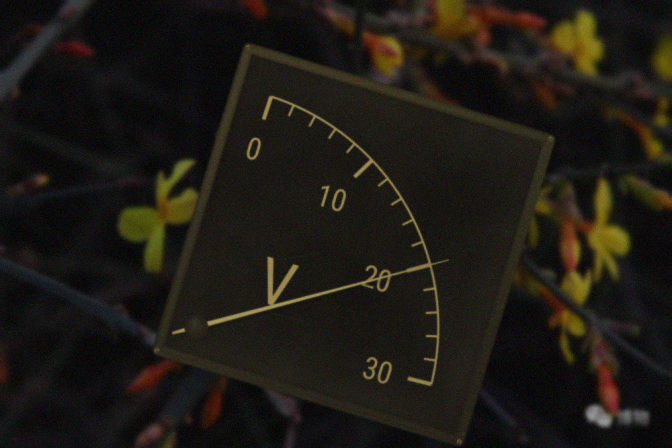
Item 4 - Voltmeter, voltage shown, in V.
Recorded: 20 V
